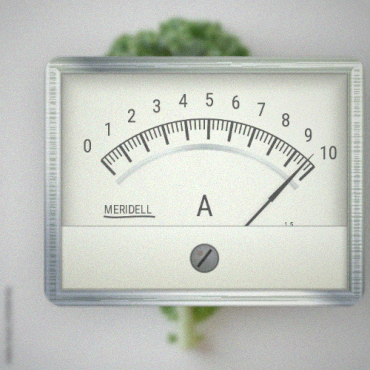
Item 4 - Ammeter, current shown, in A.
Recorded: 9.6 A
